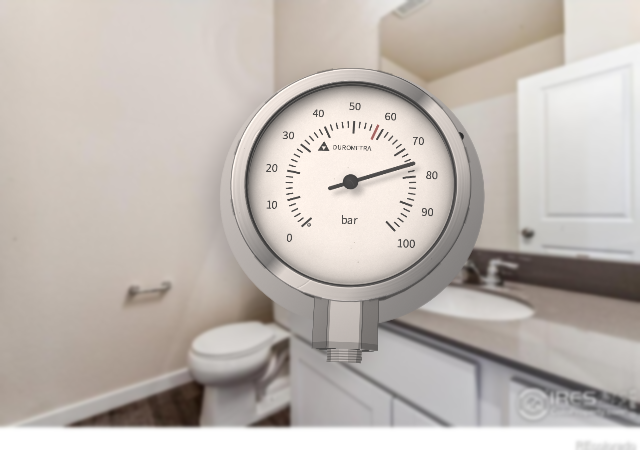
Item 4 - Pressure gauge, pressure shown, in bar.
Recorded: 76 bar
